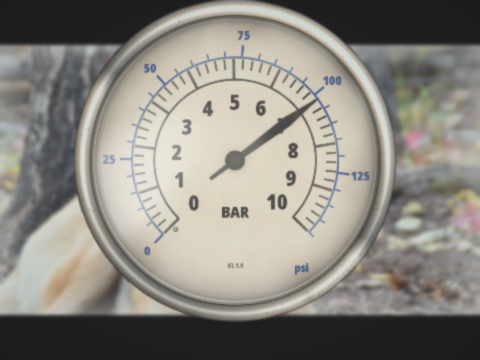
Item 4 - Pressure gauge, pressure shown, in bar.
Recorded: 7 bar
